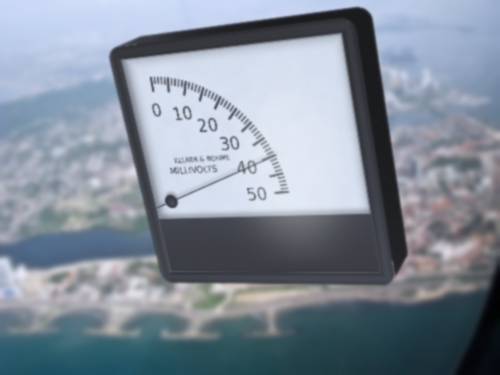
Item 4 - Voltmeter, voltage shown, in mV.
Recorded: 40 mV
